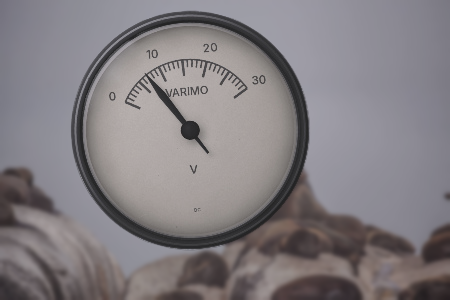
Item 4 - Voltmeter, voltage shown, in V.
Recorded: 7 V
